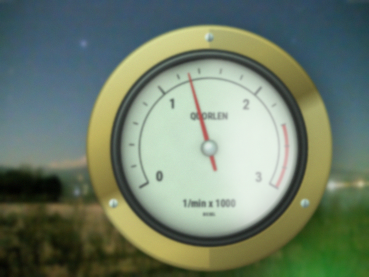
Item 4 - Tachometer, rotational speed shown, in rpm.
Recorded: 1300 rpm
